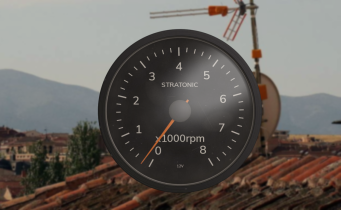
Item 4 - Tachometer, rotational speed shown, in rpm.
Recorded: 200 rpm
